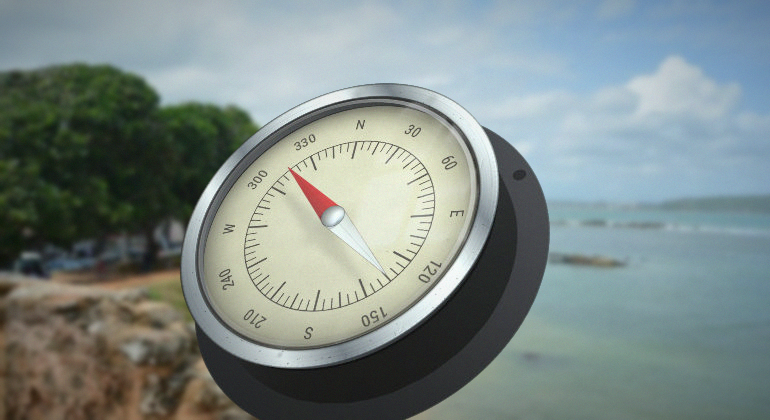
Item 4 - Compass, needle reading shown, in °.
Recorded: 315 °
